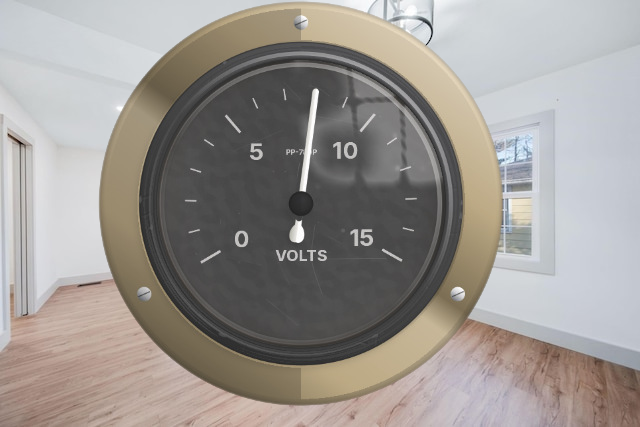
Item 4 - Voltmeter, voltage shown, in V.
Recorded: 8 V
